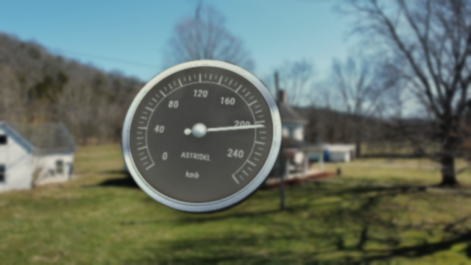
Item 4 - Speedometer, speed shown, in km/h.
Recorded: 205 km/h
